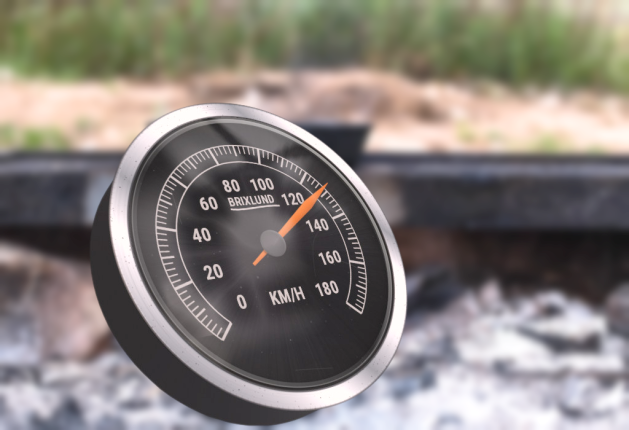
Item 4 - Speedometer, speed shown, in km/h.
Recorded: 128 km/h
